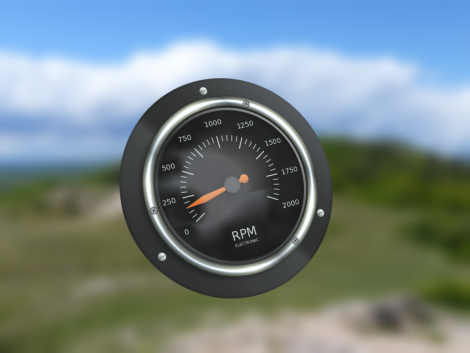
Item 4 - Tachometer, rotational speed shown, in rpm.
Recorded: 150 rpm
